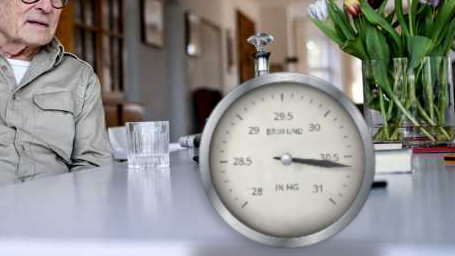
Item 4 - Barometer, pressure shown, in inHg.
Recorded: 30.6 inHg
